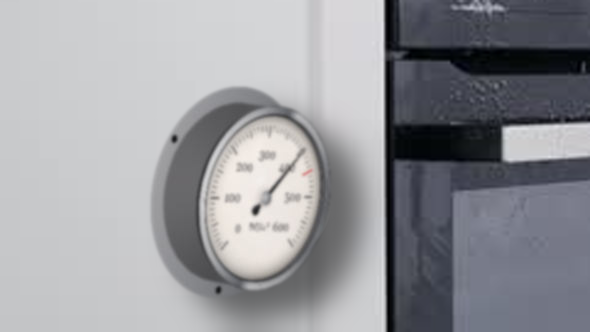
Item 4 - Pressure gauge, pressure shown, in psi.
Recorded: 400 psi
